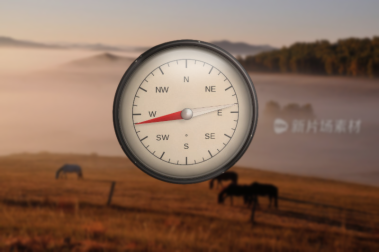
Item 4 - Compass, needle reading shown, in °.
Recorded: 260 °
